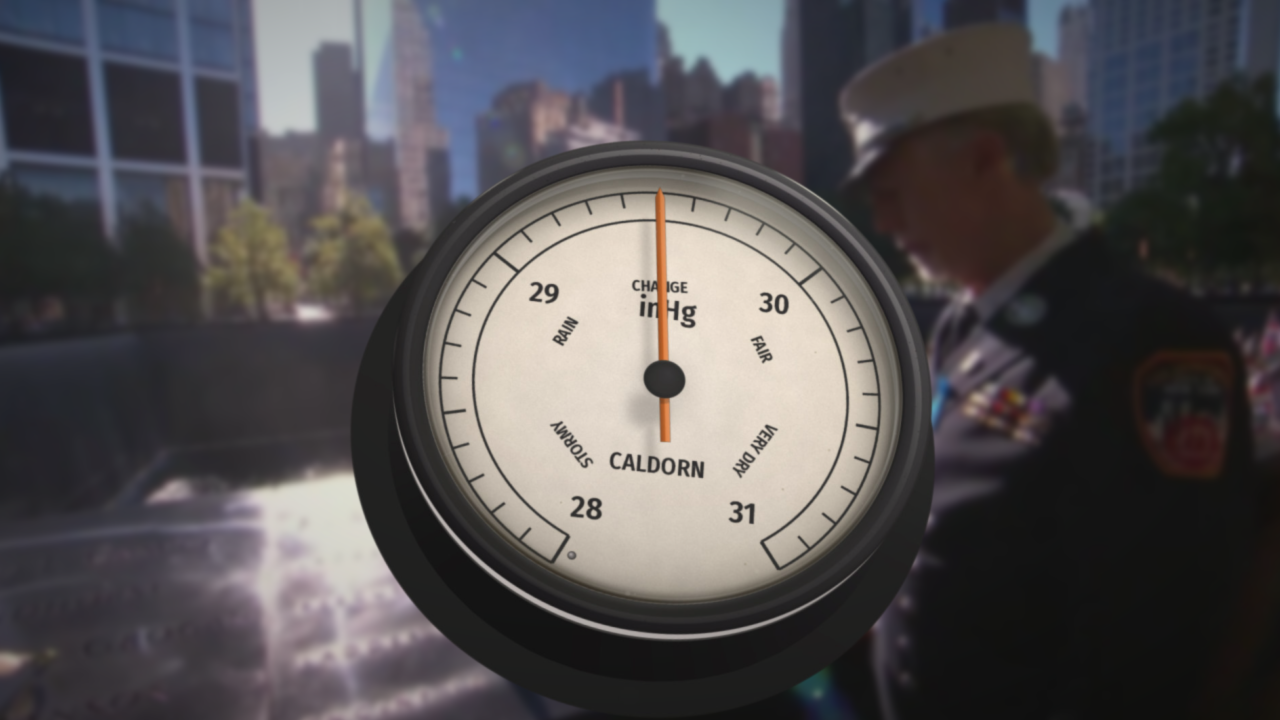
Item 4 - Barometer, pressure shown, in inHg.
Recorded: 29.5 inHg
